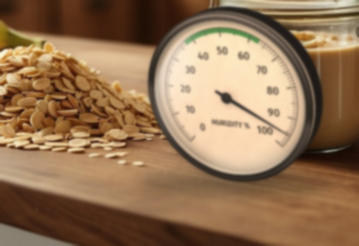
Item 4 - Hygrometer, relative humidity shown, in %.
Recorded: 95 %
